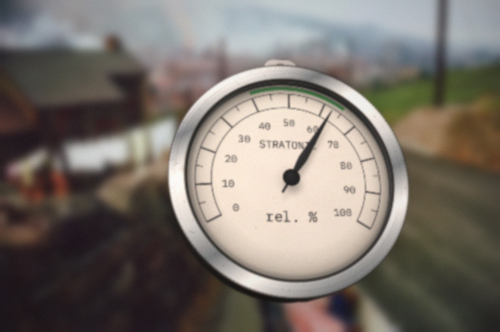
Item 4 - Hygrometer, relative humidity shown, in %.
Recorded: 62.5 %
